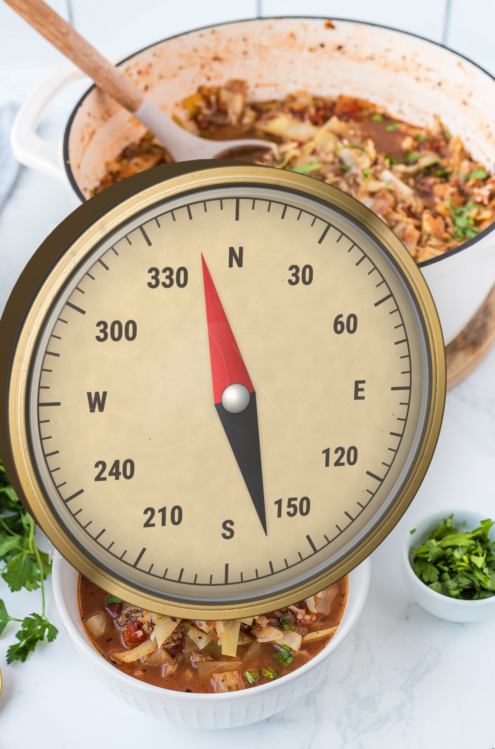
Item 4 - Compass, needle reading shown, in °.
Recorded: 345 °
